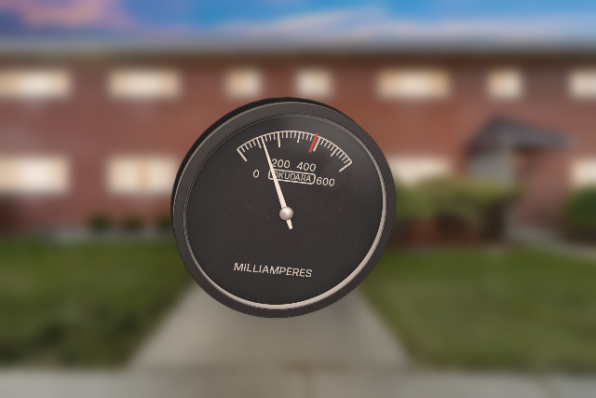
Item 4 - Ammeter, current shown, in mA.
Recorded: 120 mA
